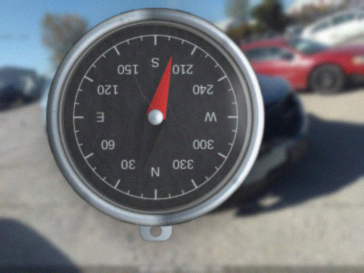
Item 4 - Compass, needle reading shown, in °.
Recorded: 195 °
